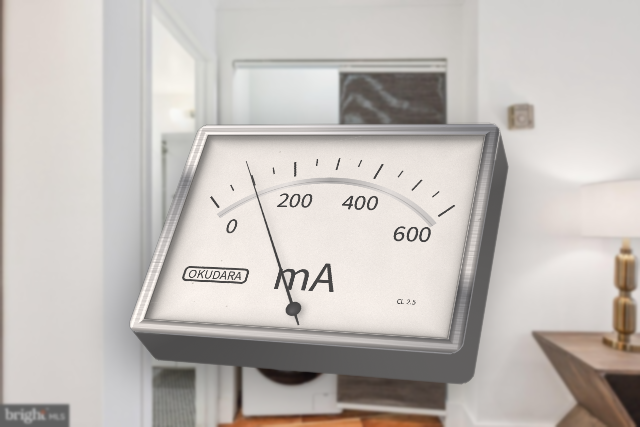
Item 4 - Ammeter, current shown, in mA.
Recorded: 100 mA
